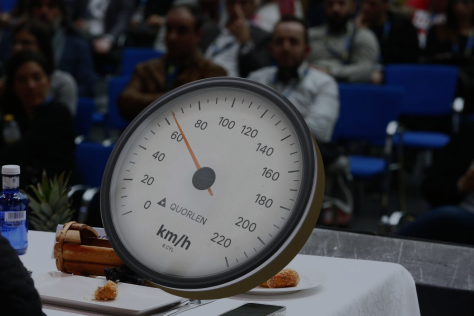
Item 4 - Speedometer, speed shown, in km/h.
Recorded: 65 km/h
